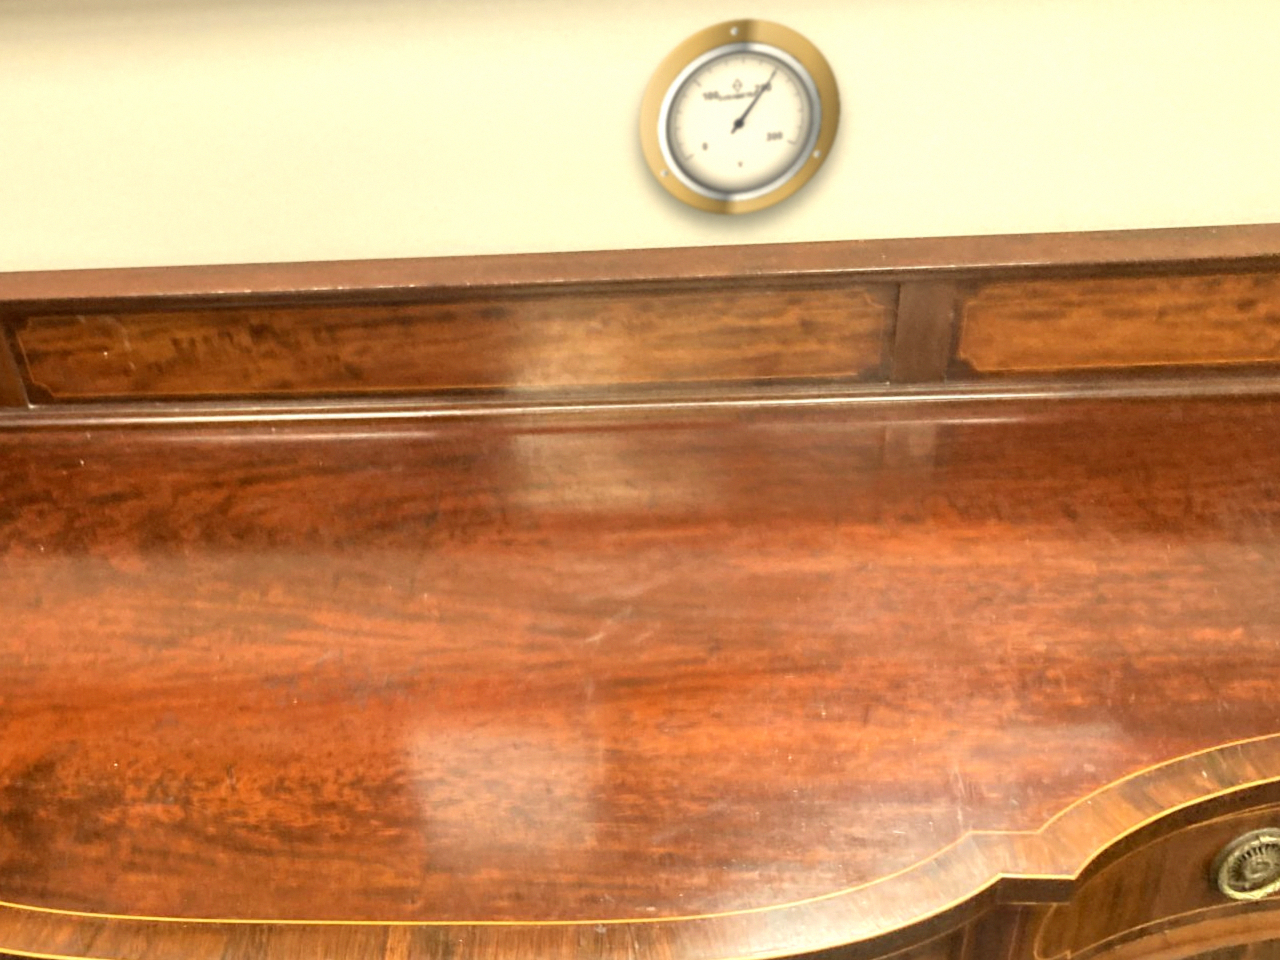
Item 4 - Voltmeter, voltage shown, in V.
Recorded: 200 V
